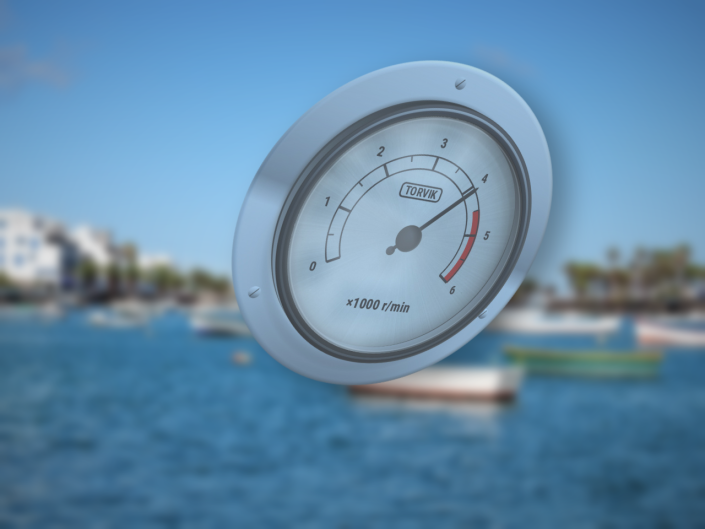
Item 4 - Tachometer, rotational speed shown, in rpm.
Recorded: 4000 rpm
